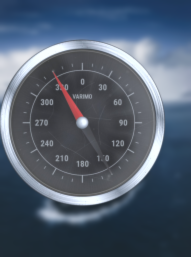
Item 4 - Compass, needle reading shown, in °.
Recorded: 330 °
